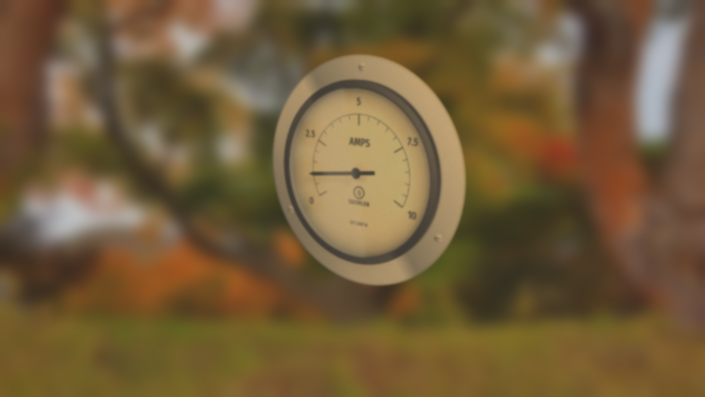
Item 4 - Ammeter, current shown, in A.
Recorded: 1 A
